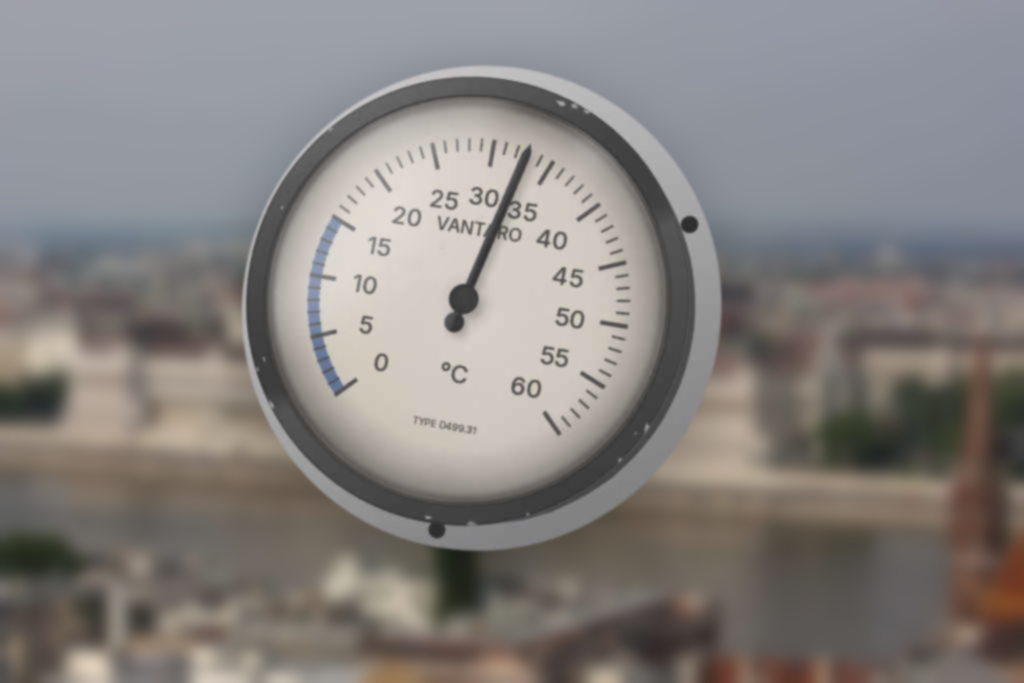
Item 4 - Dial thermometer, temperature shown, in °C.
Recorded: 33 °C
